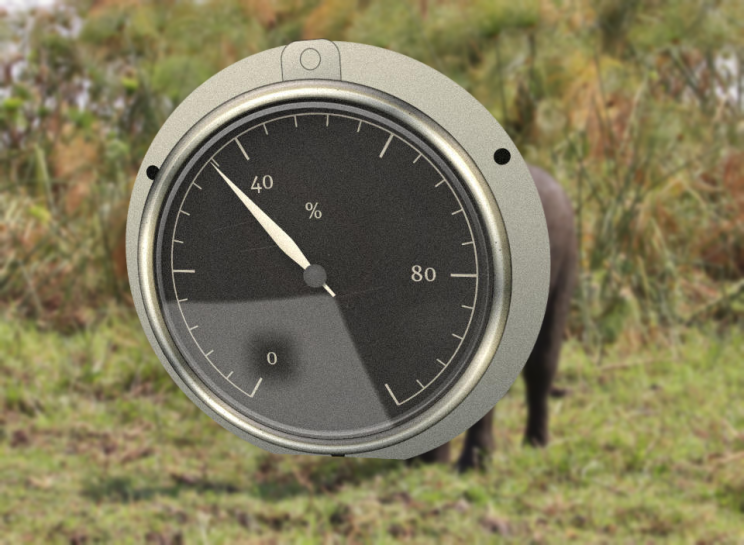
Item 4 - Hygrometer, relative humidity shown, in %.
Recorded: 36 %
